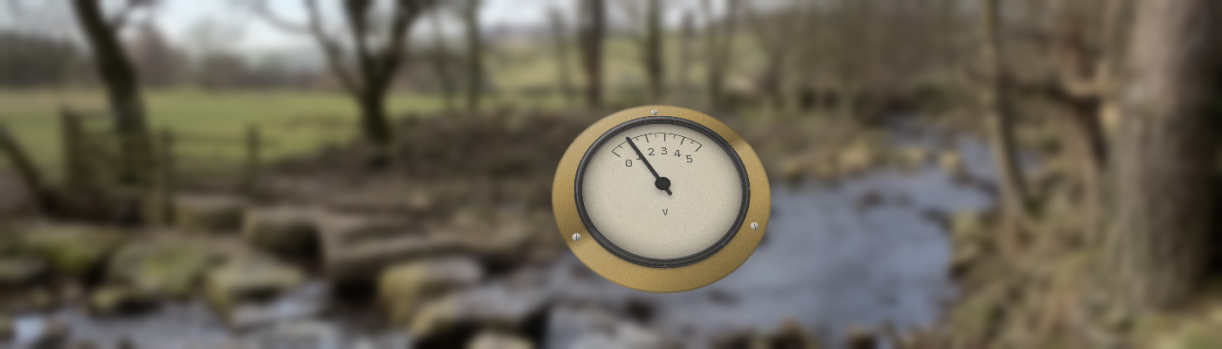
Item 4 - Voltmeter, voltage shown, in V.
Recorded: 1 V
